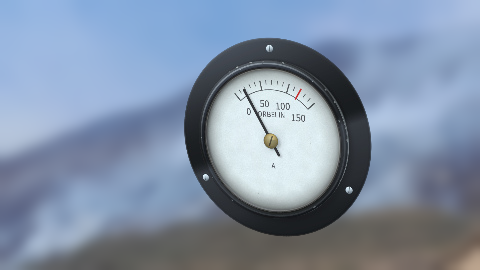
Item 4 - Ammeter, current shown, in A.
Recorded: 20 A
